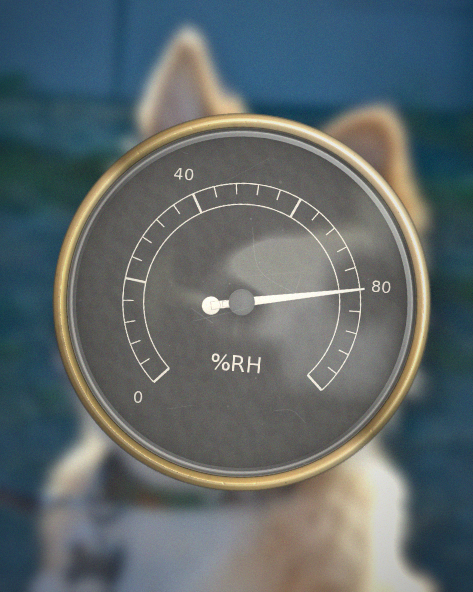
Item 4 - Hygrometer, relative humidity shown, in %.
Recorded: 80 %
